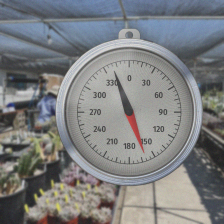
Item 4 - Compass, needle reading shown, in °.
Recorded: 160 °
